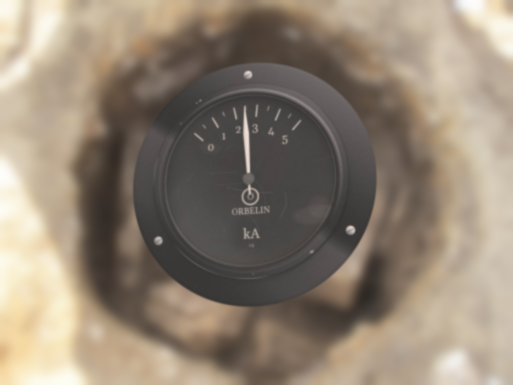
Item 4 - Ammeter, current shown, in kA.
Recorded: 2.5 kA
